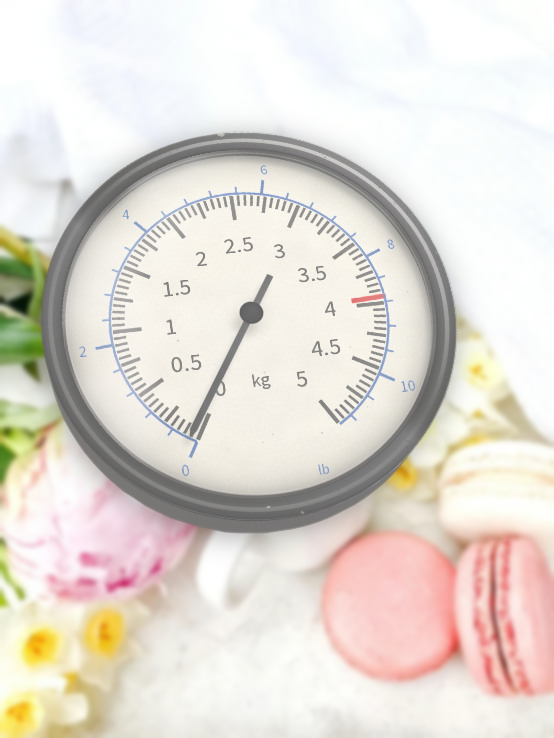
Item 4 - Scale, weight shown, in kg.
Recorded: 0.05 kg
